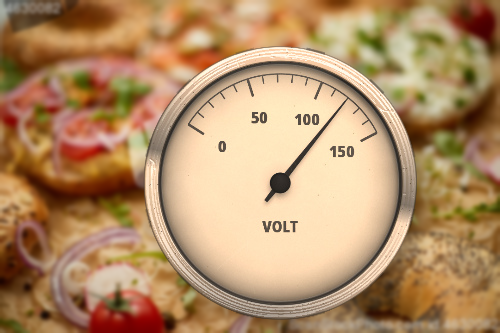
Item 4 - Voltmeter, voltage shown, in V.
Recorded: 120 V
